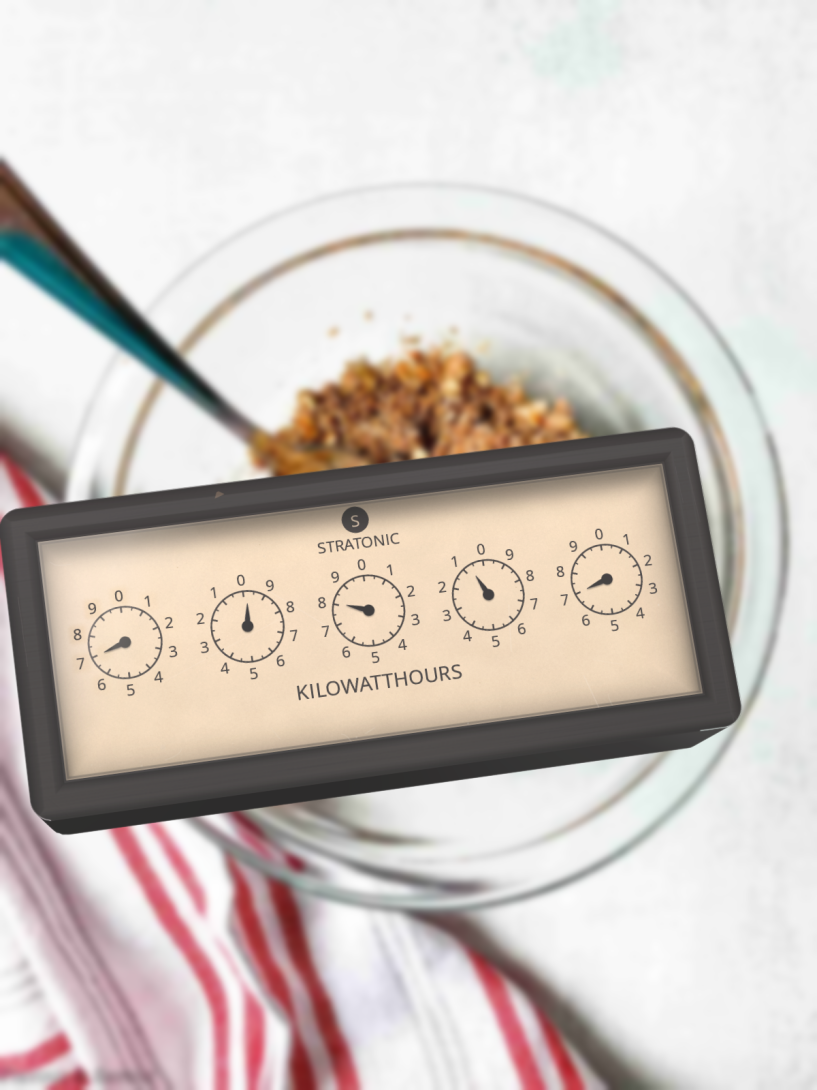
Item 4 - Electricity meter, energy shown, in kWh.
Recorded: 69807 kWh
